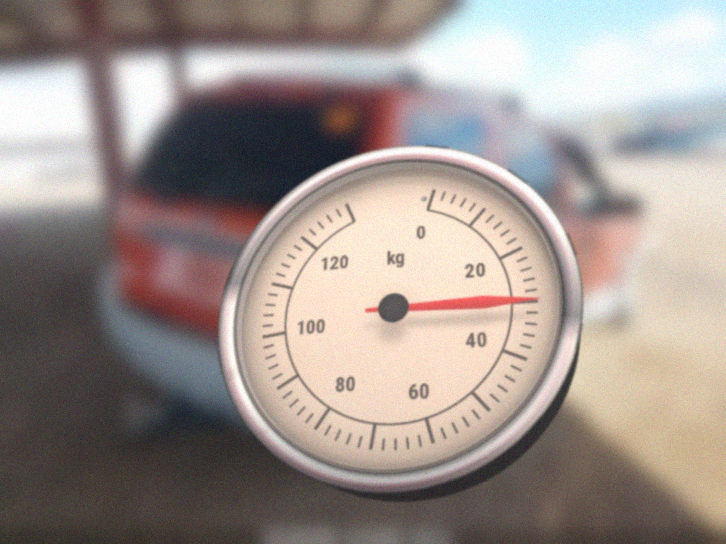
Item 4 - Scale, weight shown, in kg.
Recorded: 30 kg
